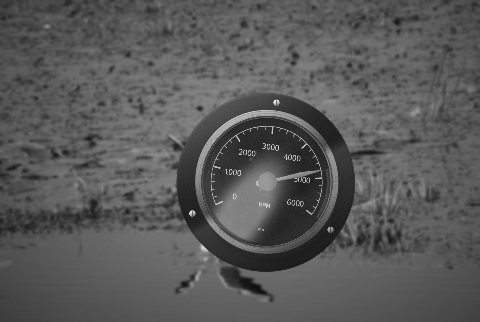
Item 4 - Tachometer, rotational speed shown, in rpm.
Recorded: 4800 rpm
